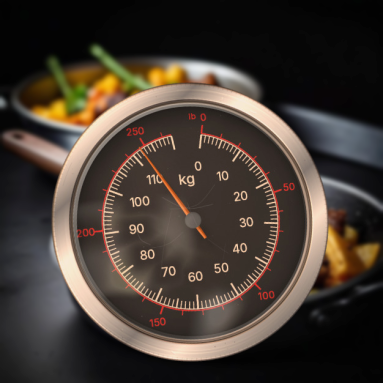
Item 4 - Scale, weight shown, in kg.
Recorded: 112 kg
